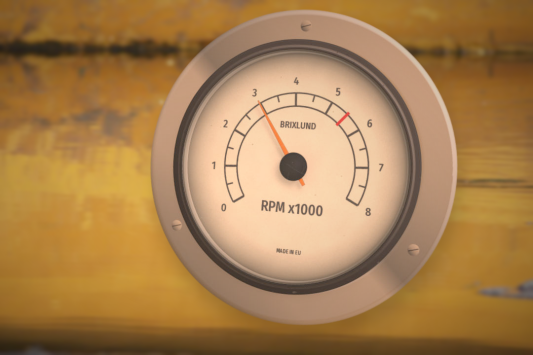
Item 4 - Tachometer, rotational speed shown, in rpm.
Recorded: 3000 rpm
